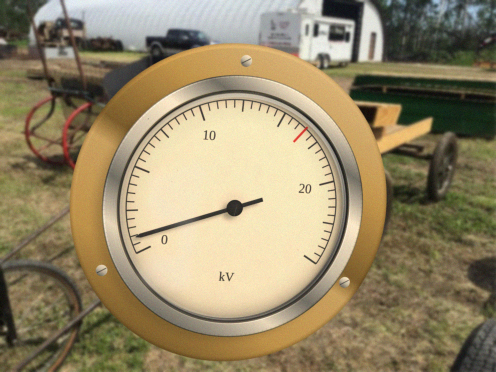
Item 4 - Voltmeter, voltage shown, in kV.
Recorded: 1 kV
